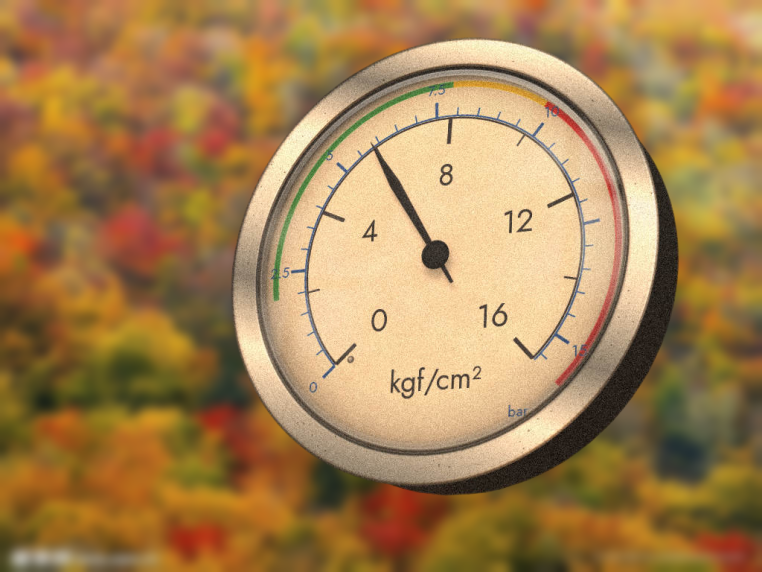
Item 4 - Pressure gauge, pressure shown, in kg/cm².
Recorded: 6 kg/cm²
